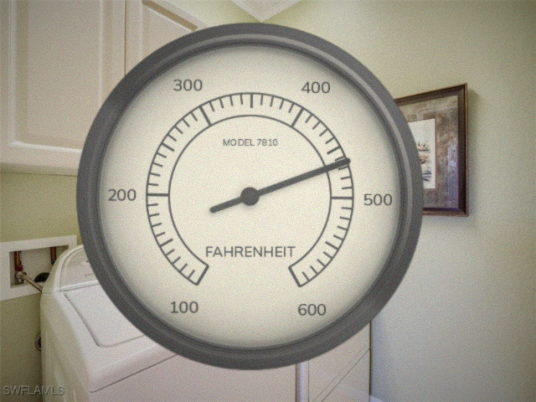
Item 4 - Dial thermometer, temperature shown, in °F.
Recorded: 465 °F
